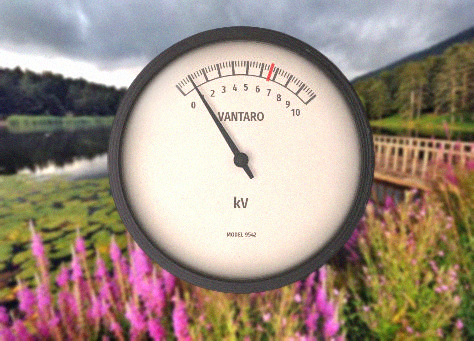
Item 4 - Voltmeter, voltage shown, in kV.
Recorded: 1 kV
